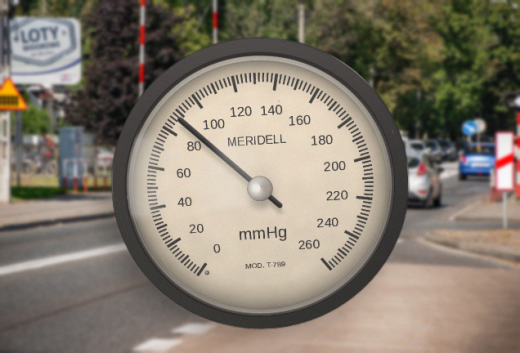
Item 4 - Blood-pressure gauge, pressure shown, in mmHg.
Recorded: 88 mmHg
